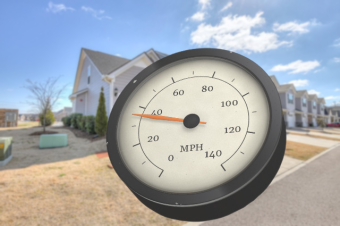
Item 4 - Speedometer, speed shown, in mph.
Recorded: 35 mph
